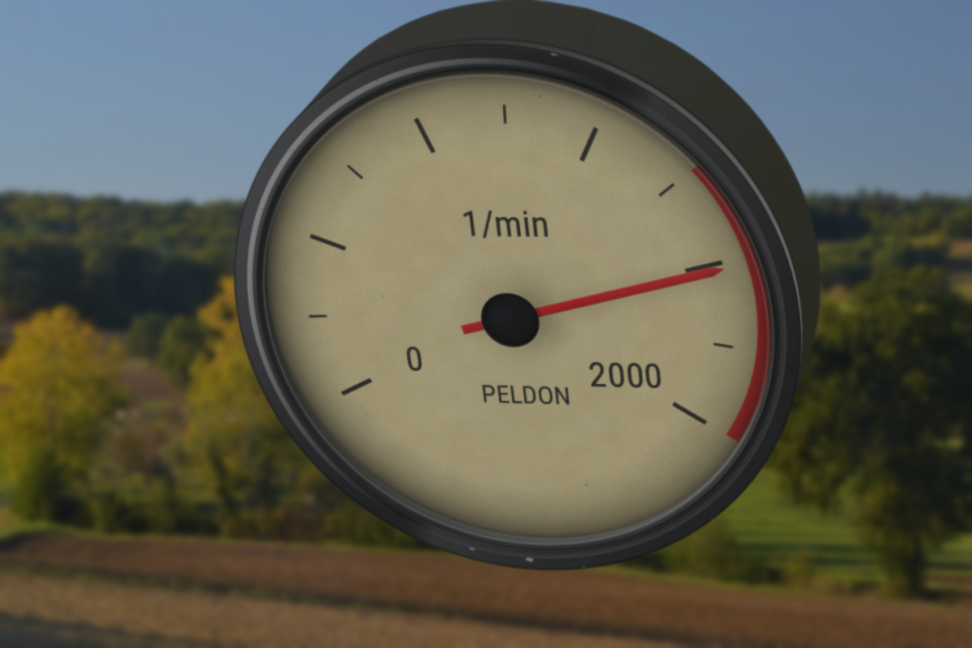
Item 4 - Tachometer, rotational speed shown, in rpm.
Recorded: 1600 rpm
